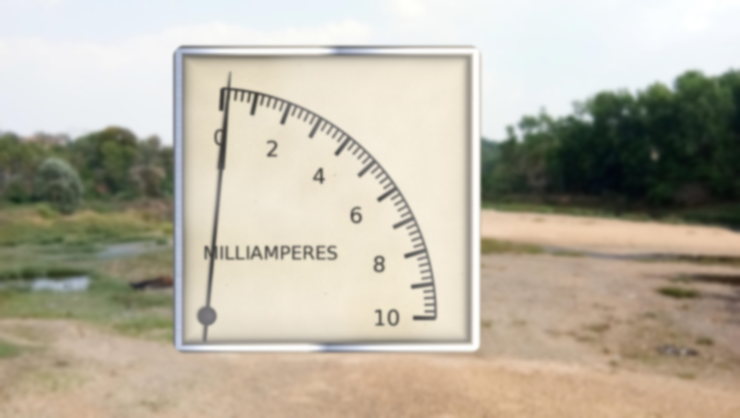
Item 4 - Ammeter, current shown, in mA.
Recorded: 0.2 mA
